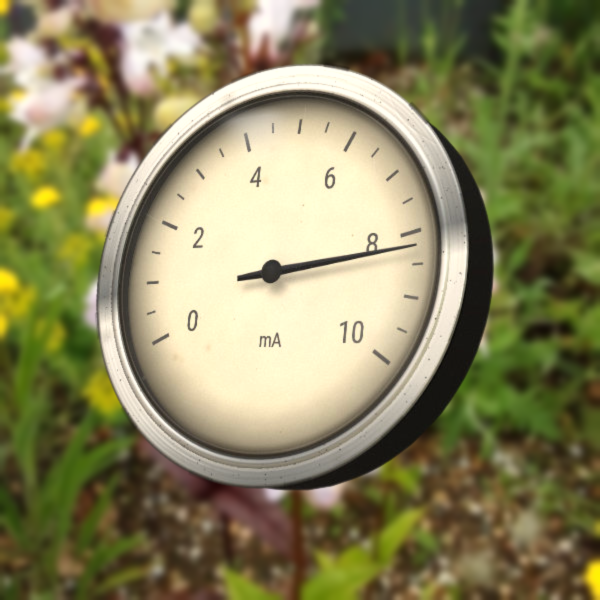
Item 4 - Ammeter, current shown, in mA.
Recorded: 8.25 mA
